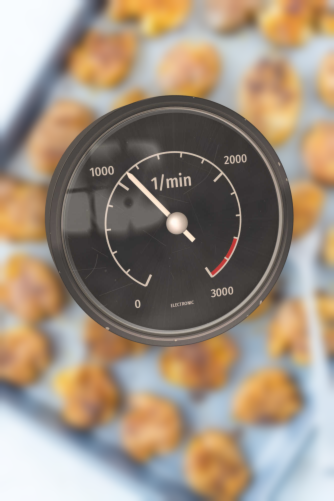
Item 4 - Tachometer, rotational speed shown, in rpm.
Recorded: 1100 rpm
